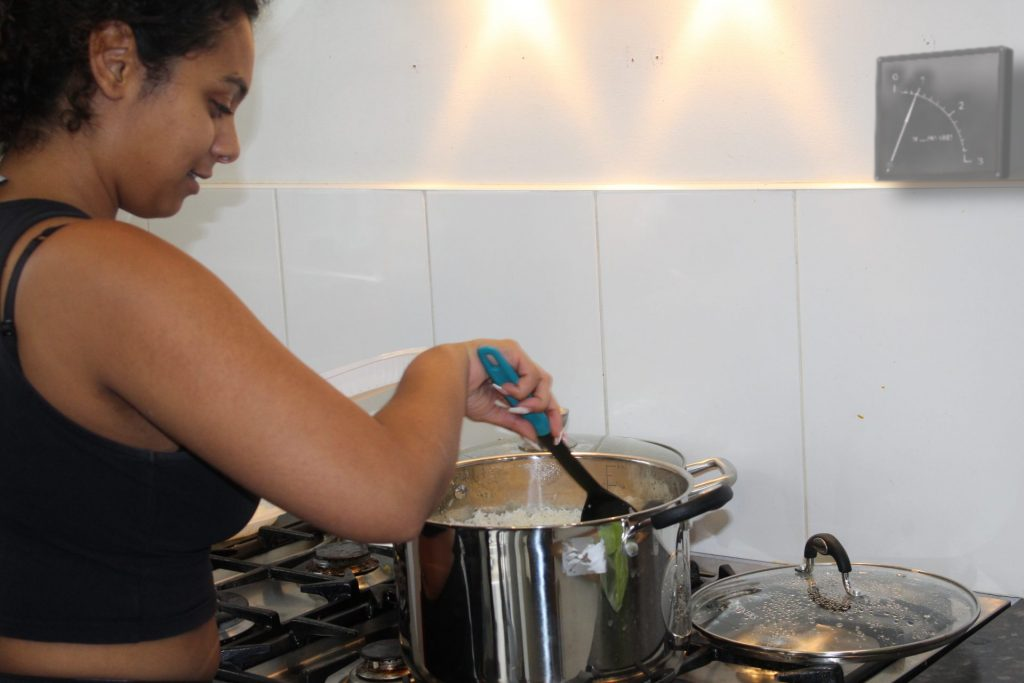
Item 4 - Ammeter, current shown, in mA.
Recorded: 1 mA
